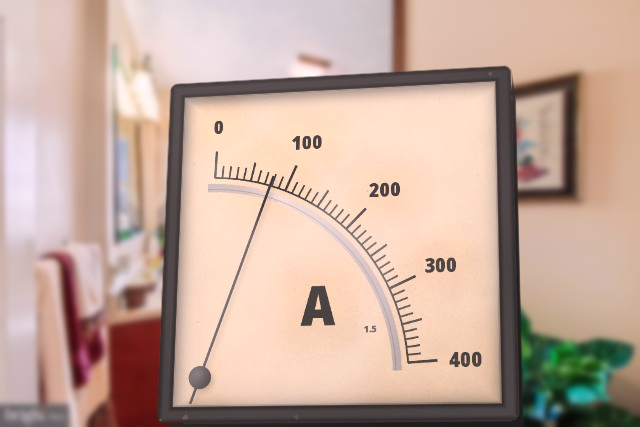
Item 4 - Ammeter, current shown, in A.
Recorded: 80 A
